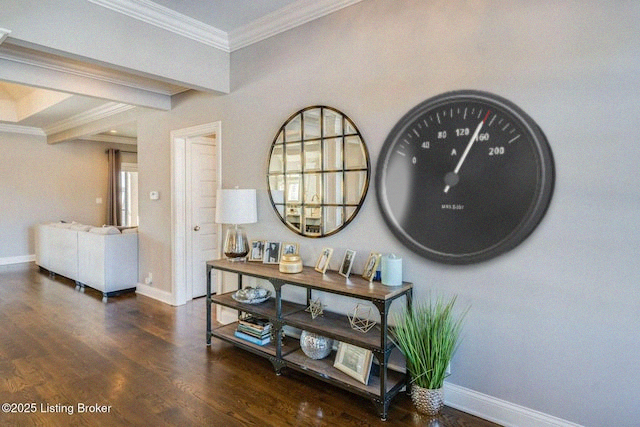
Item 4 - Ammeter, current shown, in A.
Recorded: 150 A
